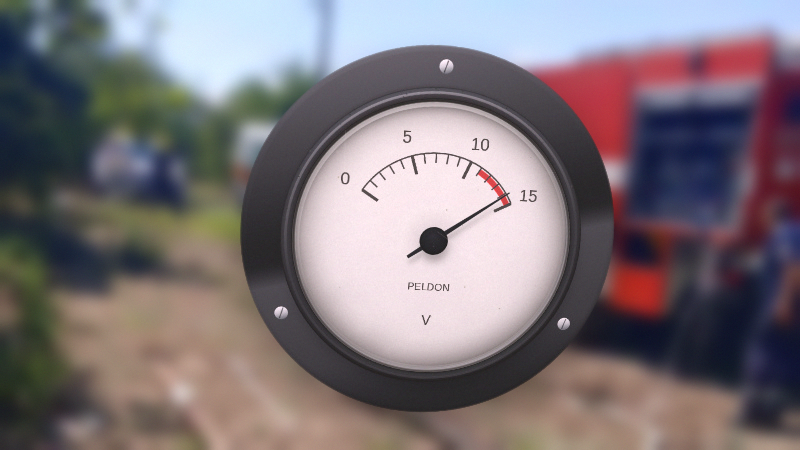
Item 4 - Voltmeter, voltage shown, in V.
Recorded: 14 V
